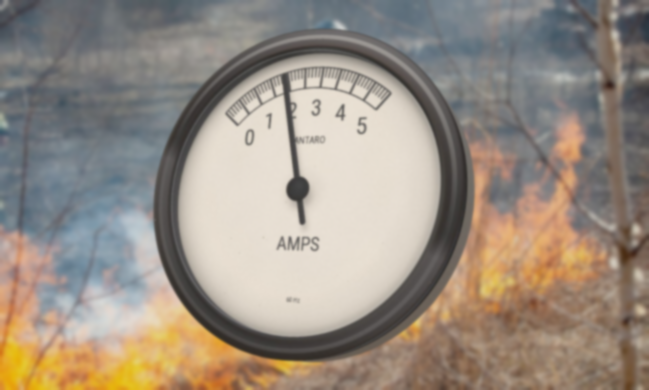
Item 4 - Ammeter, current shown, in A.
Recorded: 2 A
